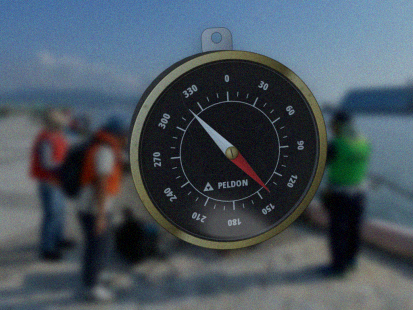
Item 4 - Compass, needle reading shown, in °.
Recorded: 140 °
